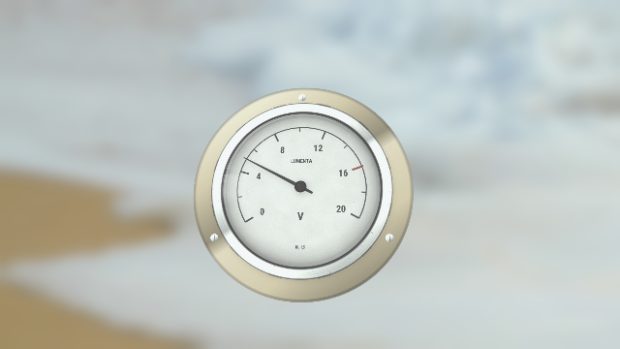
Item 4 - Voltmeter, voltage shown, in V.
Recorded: 5 V
